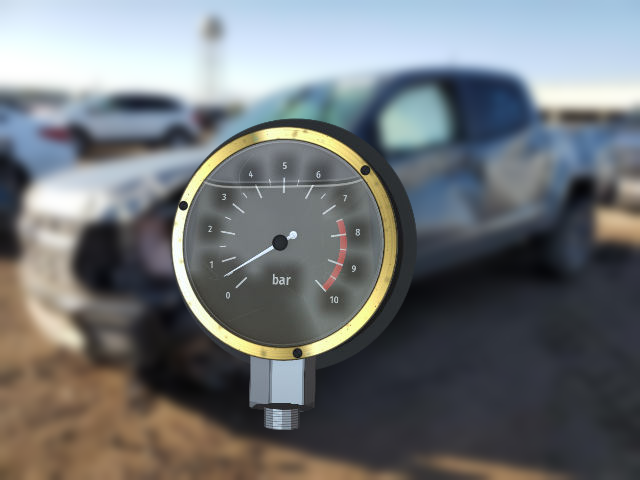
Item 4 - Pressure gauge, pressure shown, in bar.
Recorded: 0.5 bar
